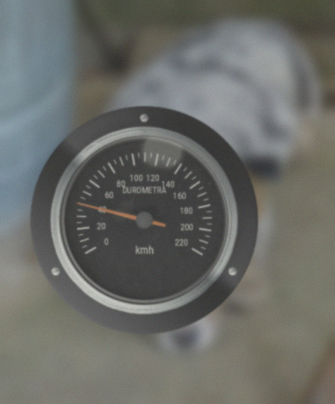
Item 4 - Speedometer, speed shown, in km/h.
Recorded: 40 km/h
